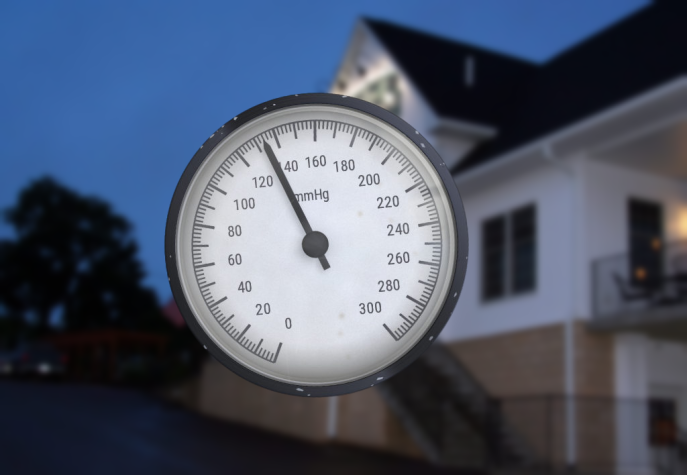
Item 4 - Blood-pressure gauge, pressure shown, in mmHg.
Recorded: 134 mmHg
